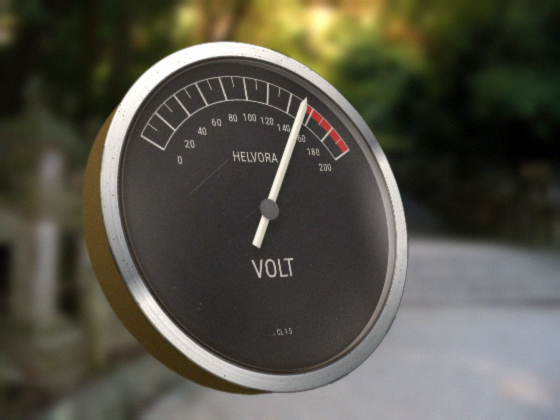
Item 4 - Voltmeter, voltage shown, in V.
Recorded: 150 V
